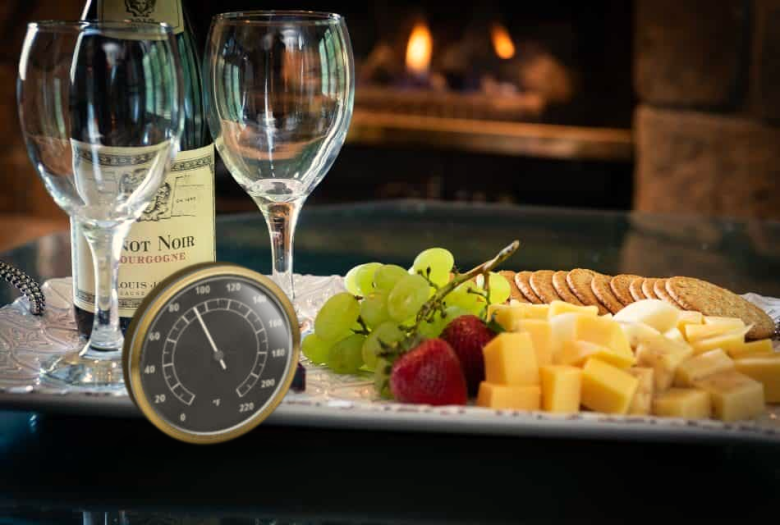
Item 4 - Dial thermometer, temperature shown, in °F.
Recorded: 90 °F
